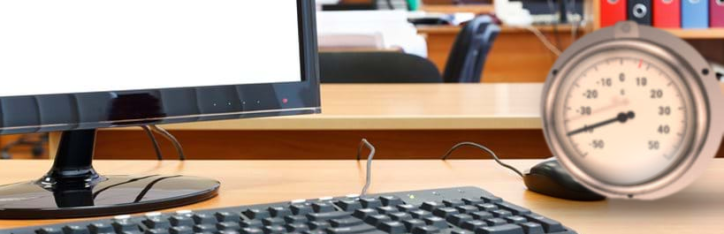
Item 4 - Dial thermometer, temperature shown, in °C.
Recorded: -40 °C
